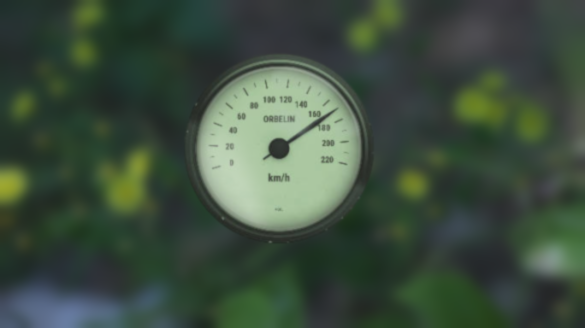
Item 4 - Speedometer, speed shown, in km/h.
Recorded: 170 km/h
